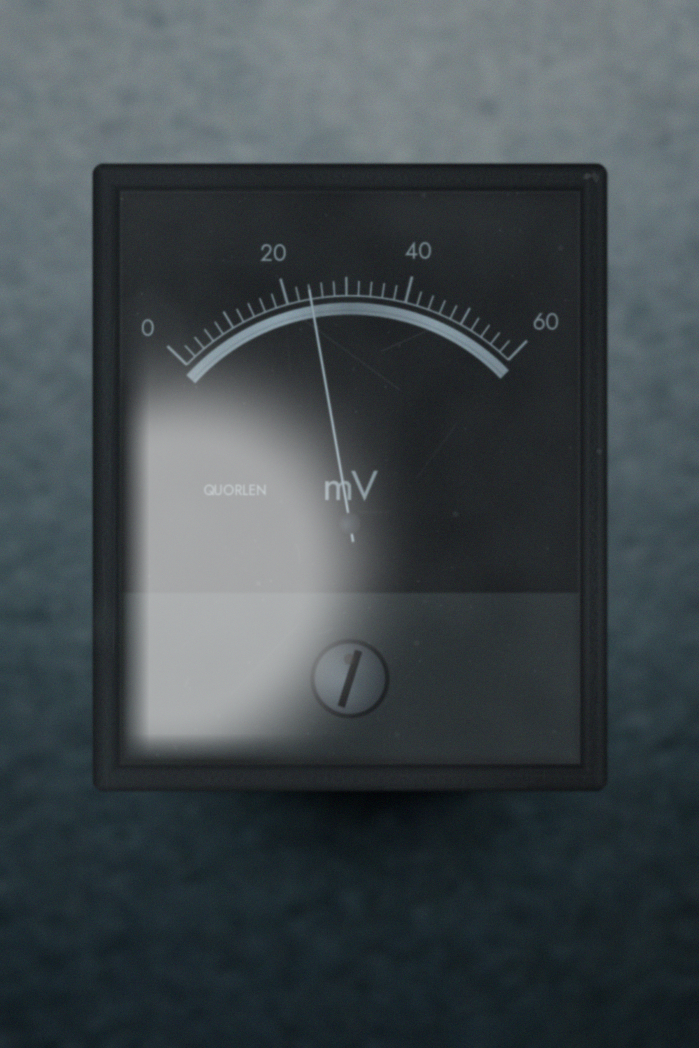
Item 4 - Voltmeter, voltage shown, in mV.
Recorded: 24 mV
